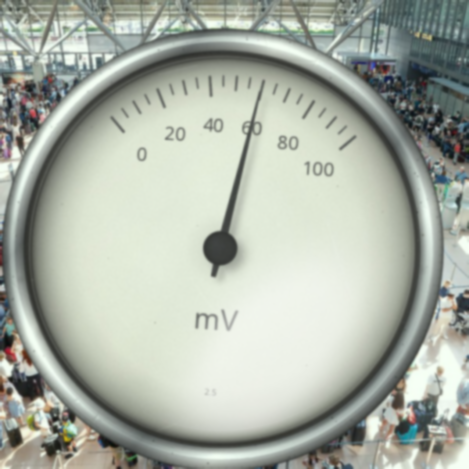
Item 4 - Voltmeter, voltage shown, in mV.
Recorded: 60 mV
